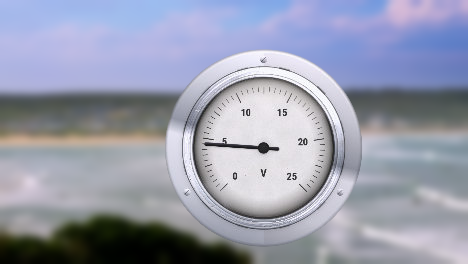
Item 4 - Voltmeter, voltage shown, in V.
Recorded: 4.5 V
